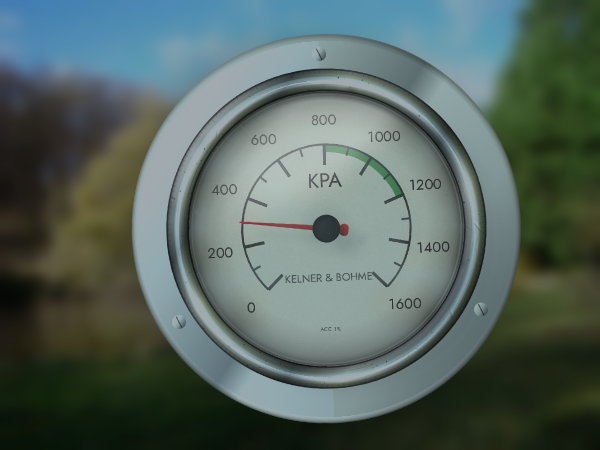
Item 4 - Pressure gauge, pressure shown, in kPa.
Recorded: 300 kPa
